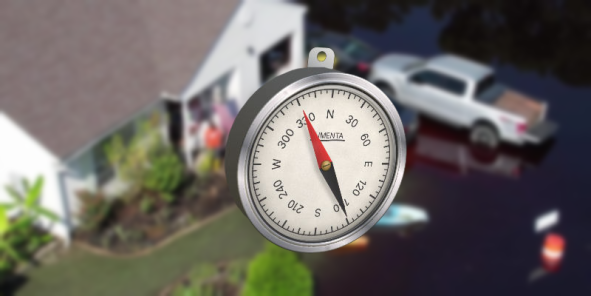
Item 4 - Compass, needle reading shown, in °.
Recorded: 330 °
